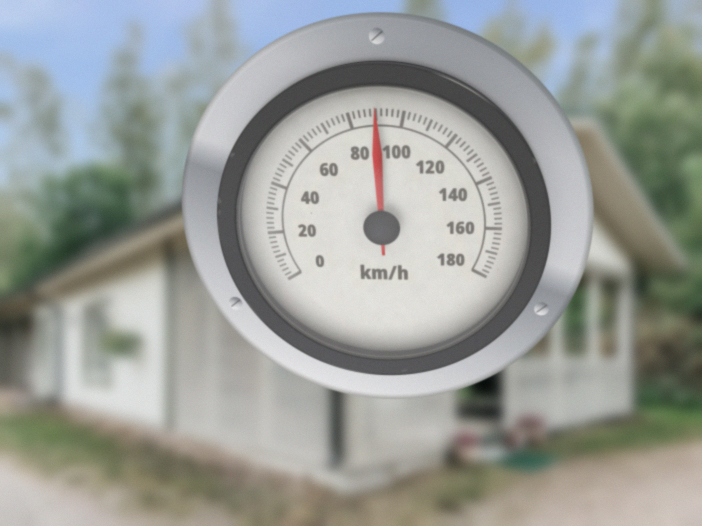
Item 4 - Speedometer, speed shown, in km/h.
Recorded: 90 km/h
